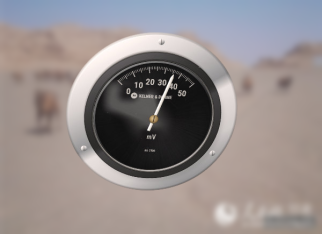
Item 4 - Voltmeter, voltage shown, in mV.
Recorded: 35 mV
